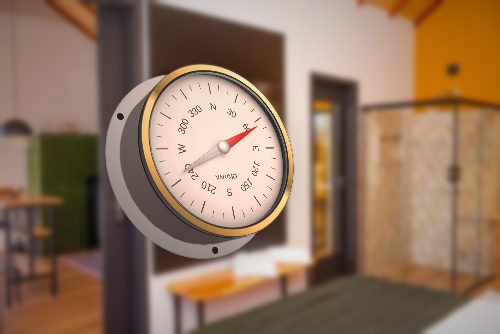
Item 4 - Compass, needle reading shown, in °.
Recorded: 65 °
